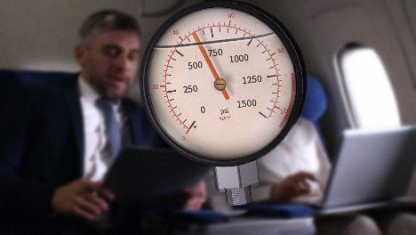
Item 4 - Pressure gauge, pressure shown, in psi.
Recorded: 650 psi
